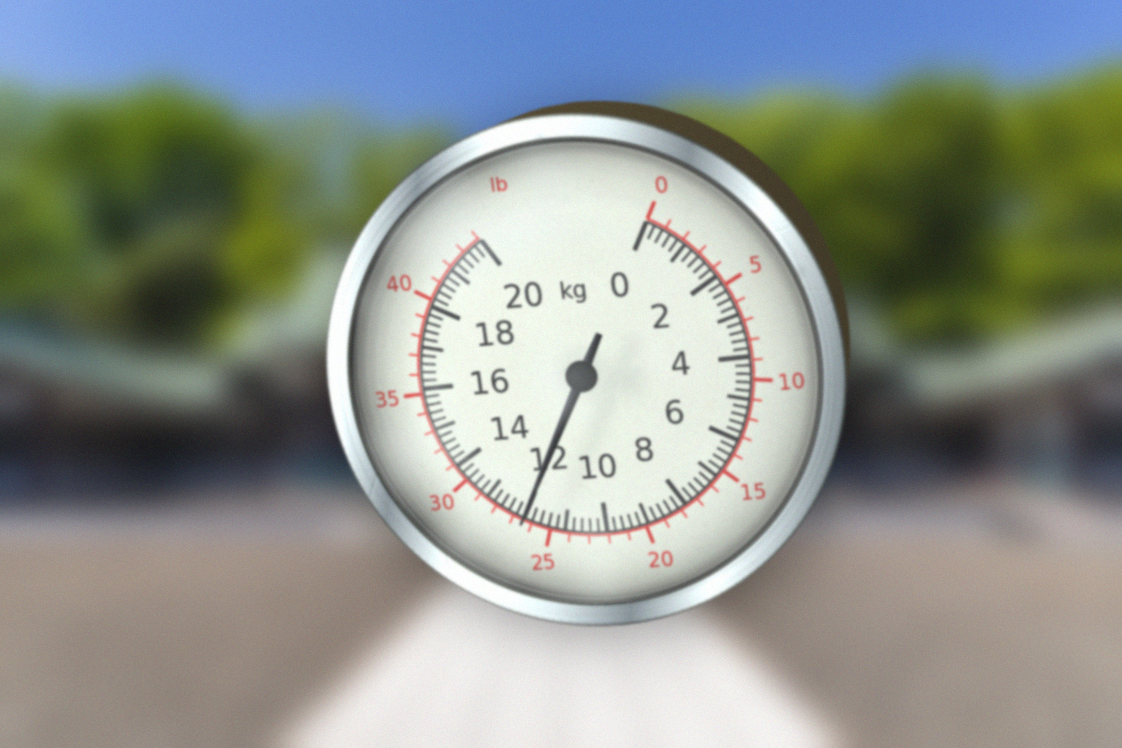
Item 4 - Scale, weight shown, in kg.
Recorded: 12 kg
